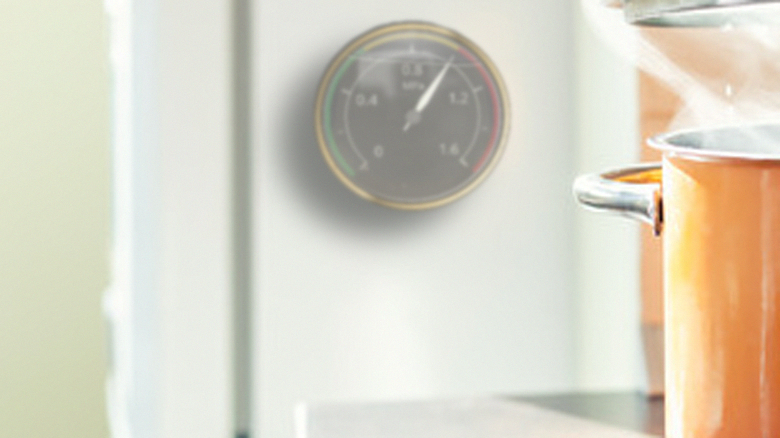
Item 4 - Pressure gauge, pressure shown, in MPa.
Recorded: 1 MPa
